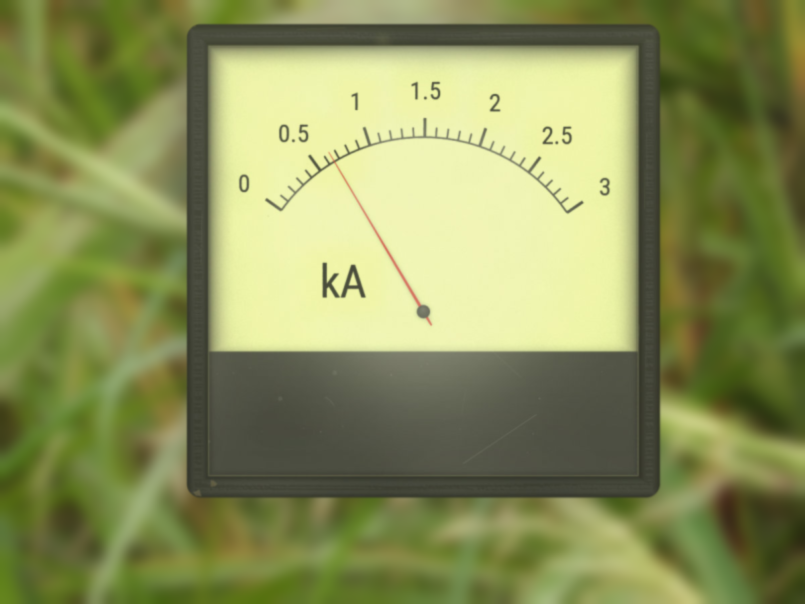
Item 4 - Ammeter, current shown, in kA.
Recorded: 0.65 kA
